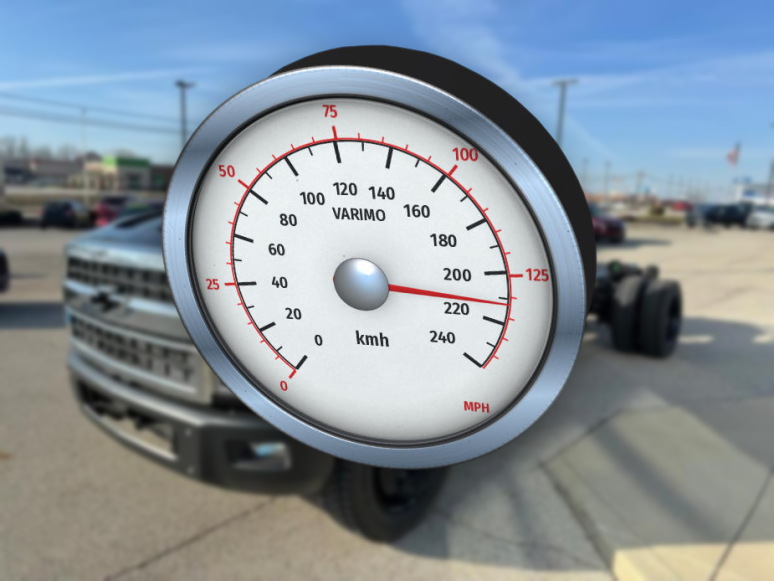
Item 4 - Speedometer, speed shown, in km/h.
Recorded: 210 km/h
